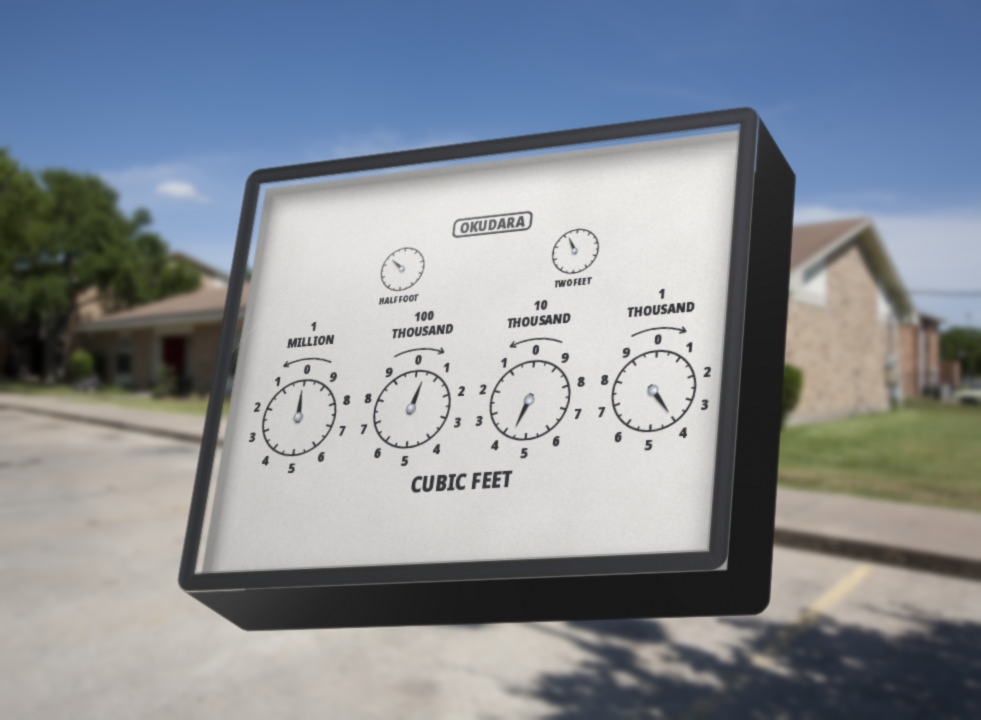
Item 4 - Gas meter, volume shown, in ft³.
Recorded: 4400 ft³
